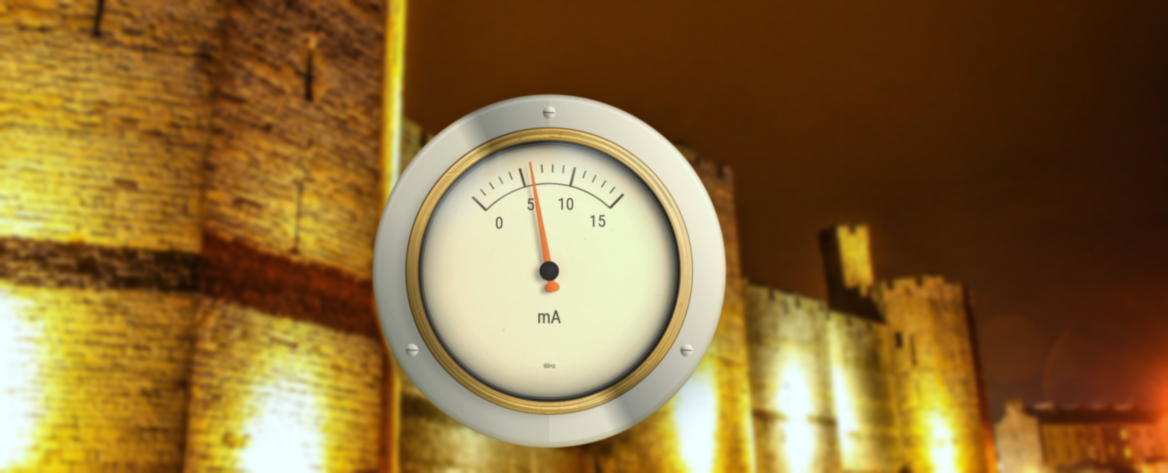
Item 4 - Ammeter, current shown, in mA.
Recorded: 6 mA
